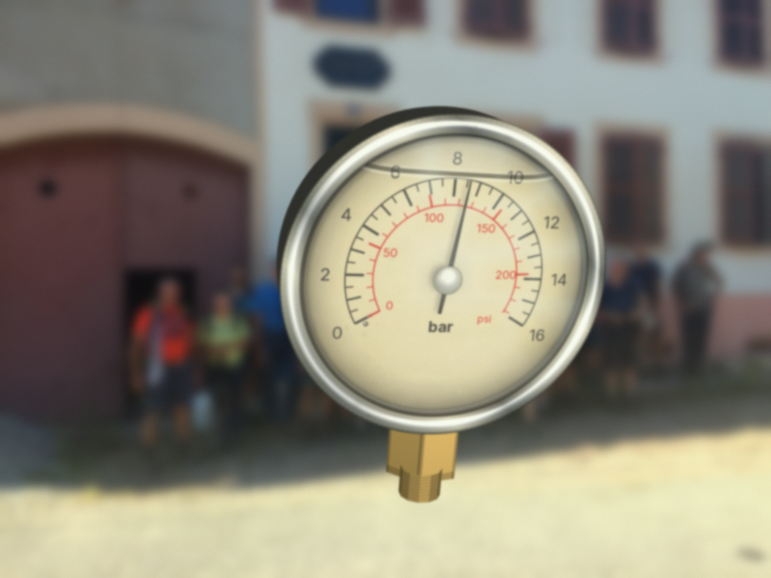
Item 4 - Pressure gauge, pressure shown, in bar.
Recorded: 8.5 bar
